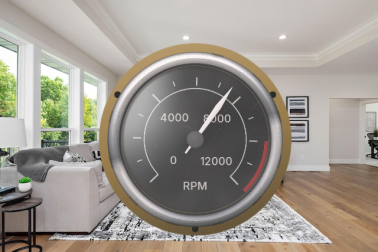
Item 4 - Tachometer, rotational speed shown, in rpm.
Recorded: 7500 rpm
